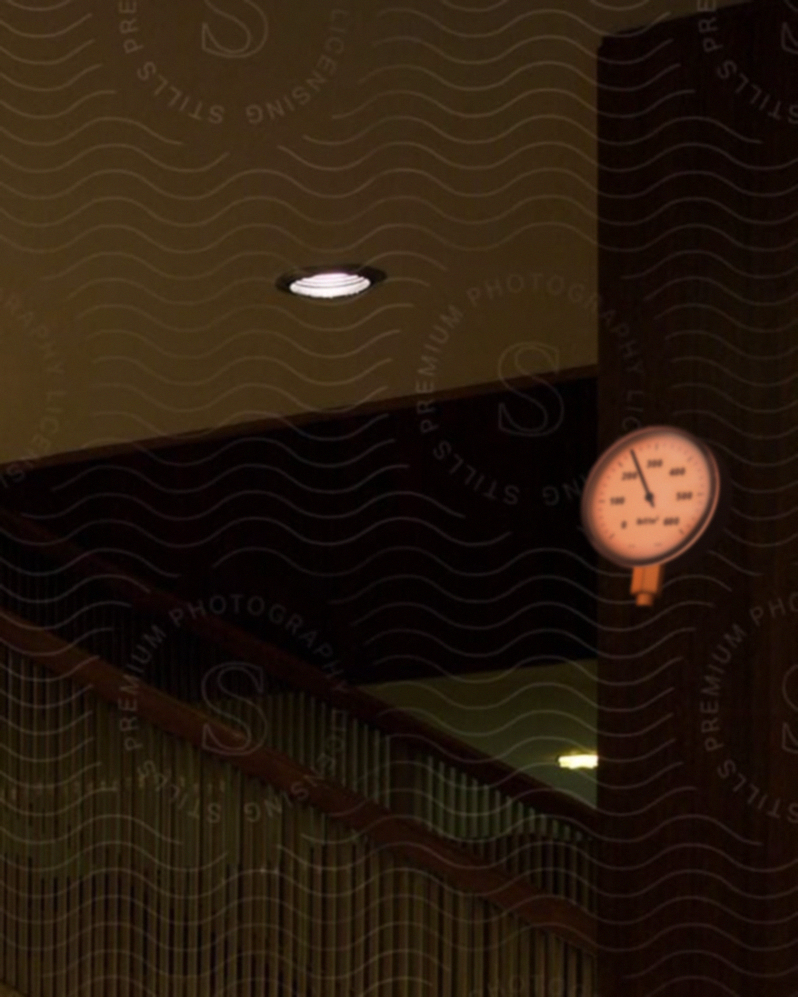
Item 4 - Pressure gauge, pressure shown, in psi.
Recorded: 240 psi
